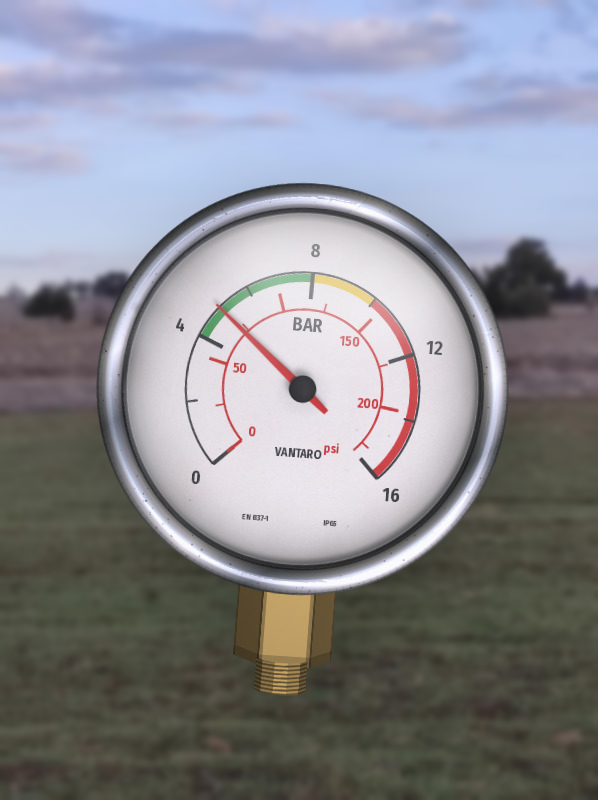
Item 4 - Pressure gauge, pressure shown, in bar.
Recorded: 5 bar
